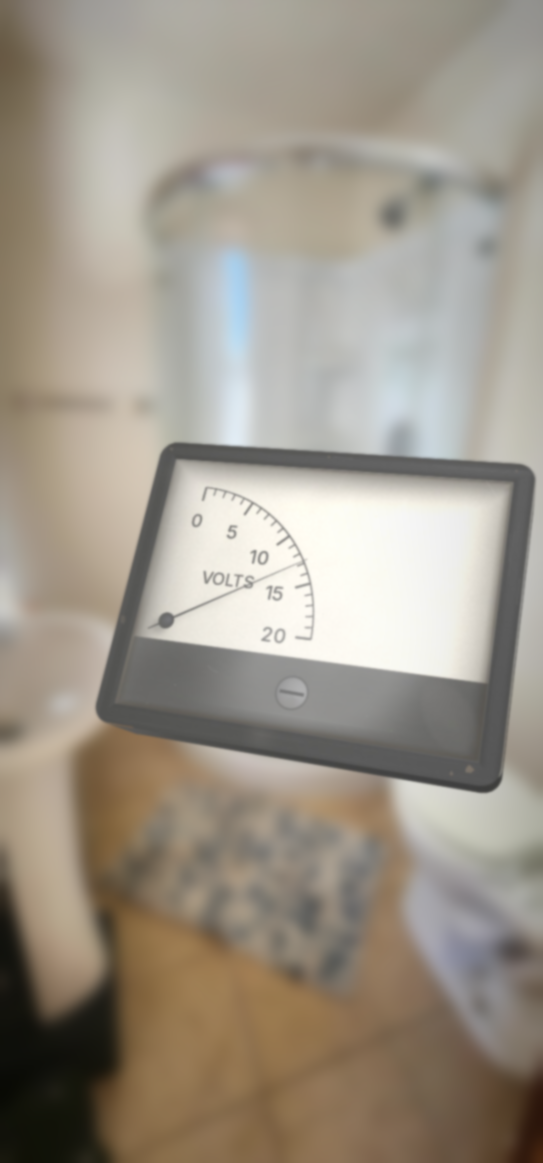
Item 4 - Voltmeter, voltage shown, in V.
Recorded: 13 V
